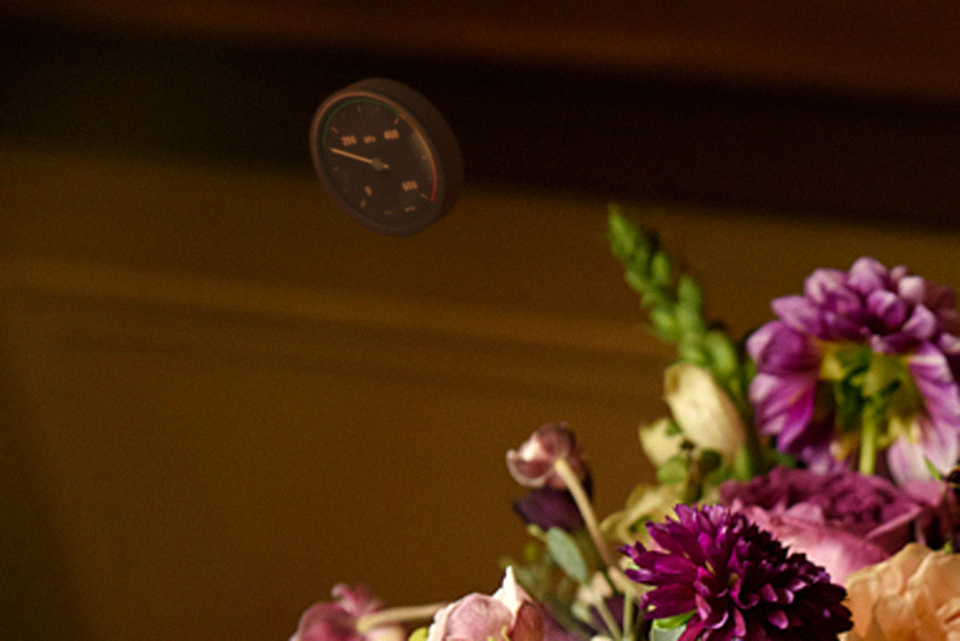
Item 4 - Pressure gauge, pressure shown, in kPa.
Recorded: 150 kPa
